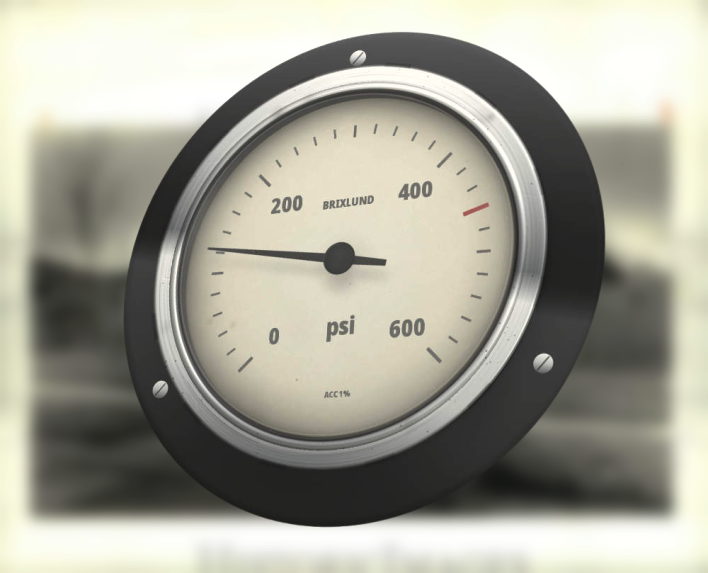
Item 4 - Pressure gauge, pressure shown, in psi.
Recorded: 120 psi
